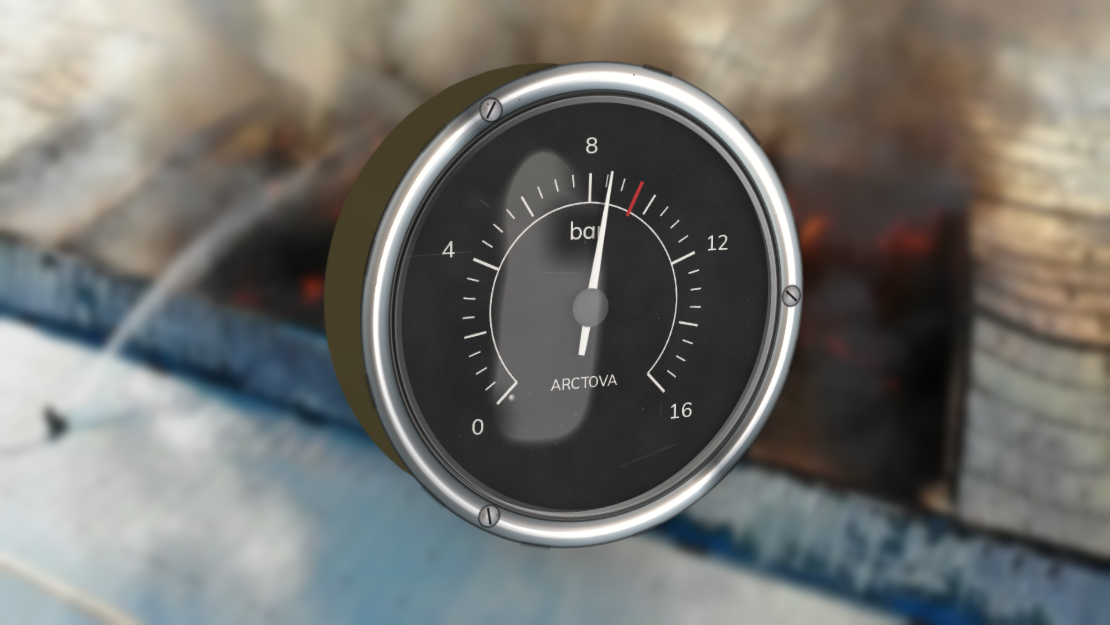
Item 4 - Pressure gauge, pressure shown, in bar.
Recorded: 8.5 bar
